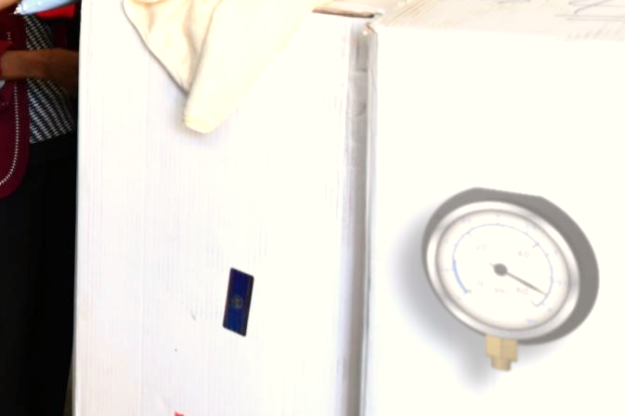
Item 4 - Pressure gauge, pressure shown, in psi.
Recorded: 55 psi
